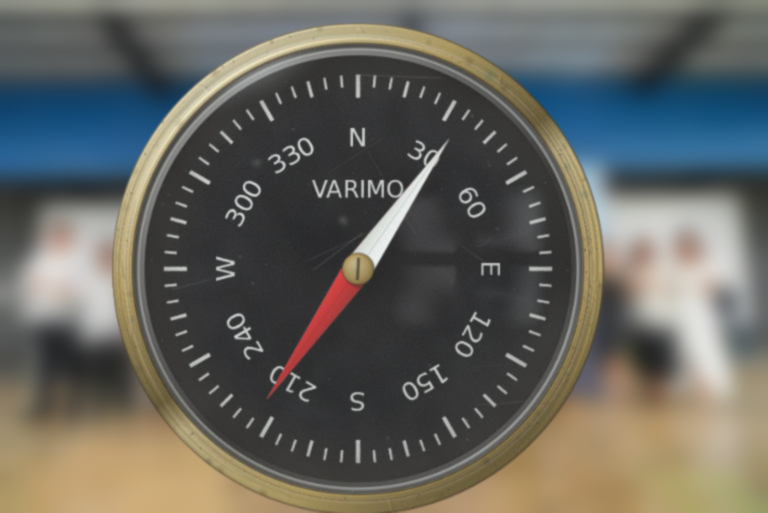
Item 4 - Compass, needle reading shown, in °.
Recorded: 215 °
